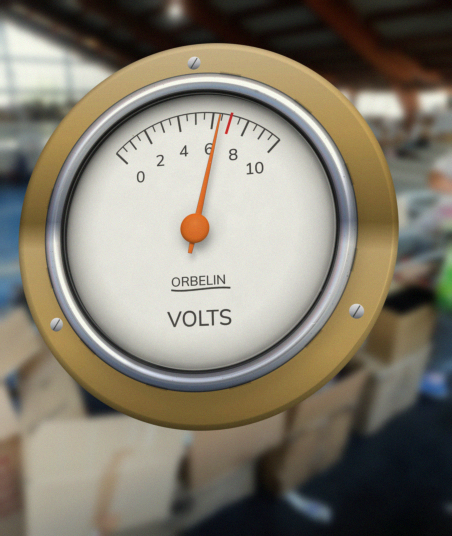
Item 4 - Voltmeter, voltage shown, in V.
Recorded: 6.5 V
